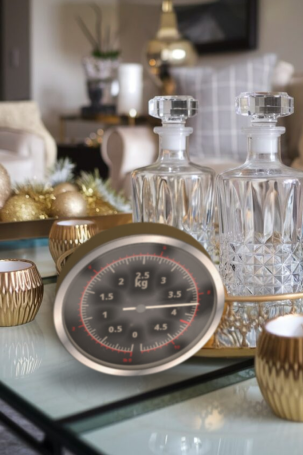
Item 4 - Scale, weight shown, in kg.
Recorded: 3.75 kg
